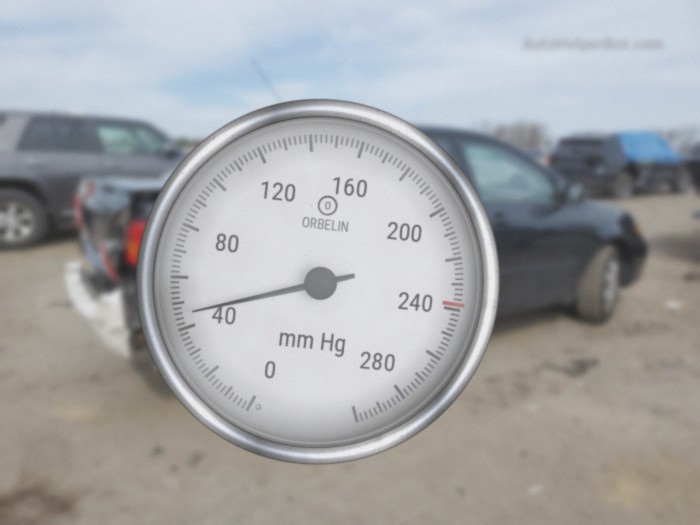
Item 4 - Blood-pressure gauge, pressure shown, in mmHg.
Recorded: 46 mmHg
